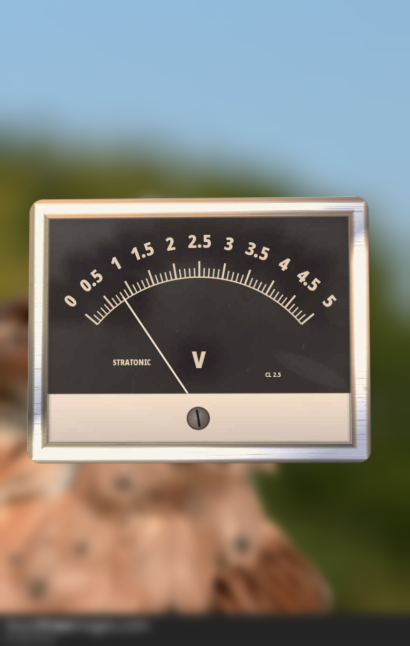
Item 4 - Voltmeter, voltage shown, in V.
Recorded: 0.8 V
